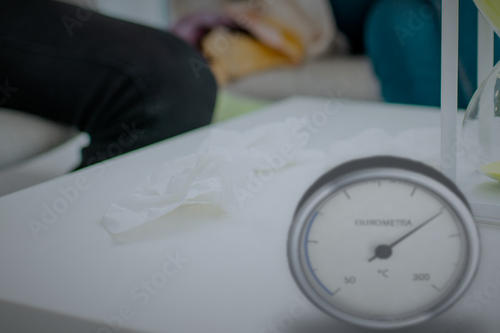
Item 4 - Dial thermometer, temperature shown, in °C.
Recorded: 225 °C
